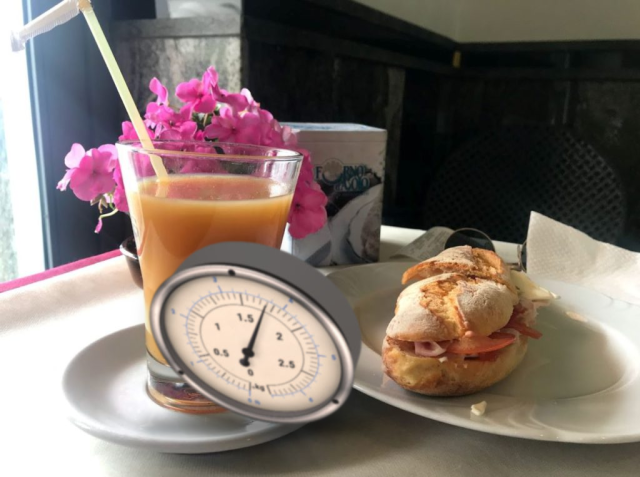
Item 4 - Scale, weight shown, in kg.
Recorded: 1.7 kg
